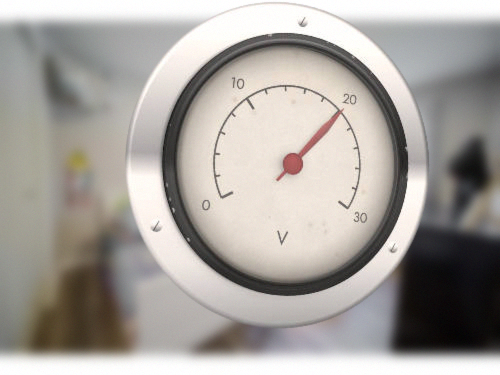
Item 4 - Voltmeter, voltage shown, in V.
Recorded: 20 V
